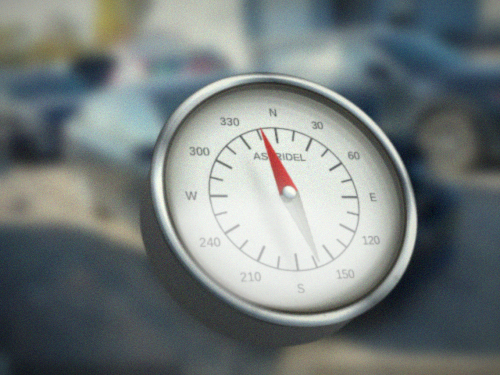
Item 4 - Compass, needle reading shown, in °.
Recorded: 345 °
